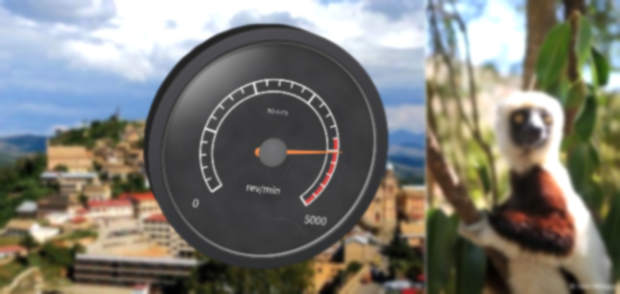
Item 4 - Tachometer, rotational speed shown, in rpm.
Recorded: 4000 rpm
